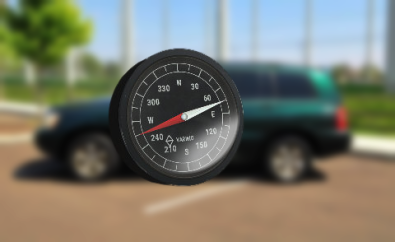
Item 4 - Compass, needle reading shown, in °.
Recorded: 255 °
